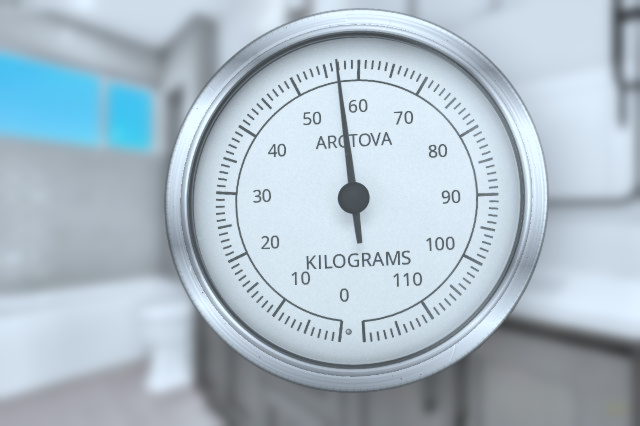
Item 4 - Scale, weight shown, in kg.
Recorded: 57 kg
